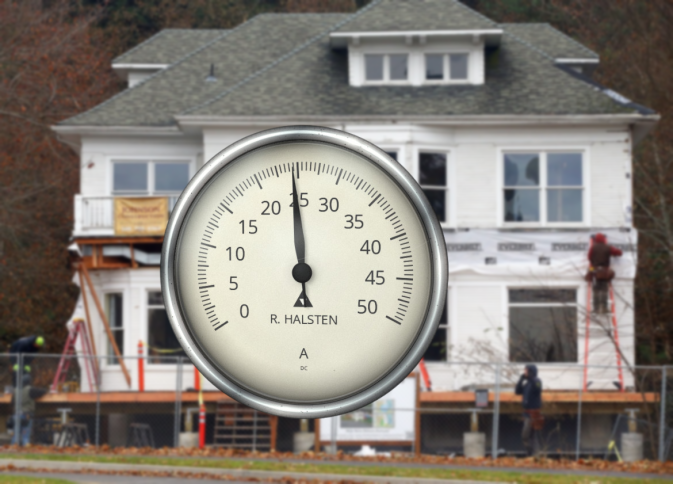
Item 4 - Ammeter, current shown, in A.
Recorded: 24.5 A
